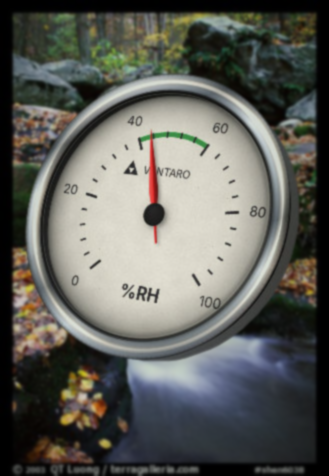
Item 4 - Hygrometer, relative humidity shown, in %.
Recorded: 44 %
